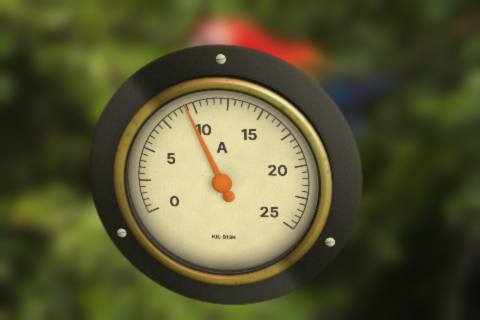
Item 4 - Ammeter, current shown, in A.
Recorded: 9.5 A
